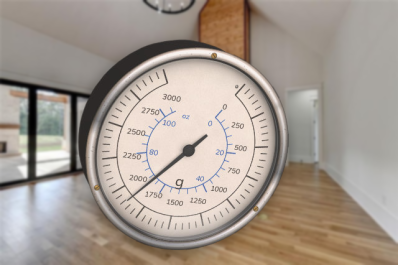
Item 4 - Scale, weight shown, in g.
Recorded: 1900 g
